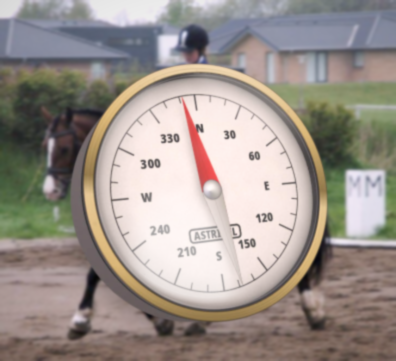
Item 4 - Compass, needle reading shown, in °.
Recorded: 350 °
